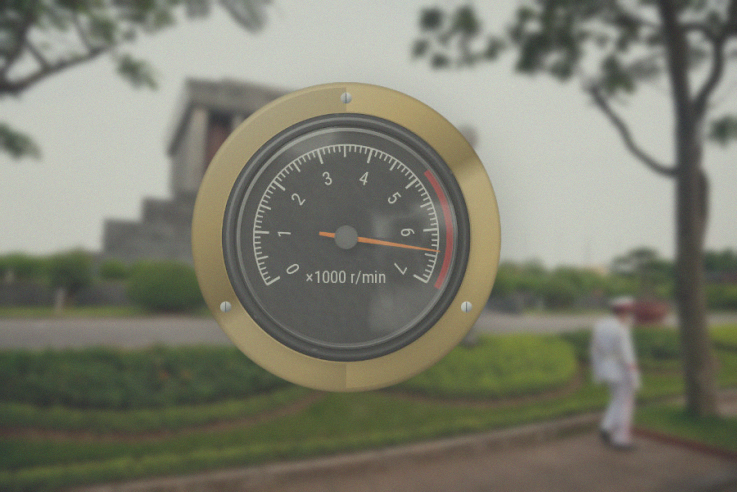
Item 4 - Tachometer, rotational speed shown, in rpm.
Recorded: 6400 rpm
